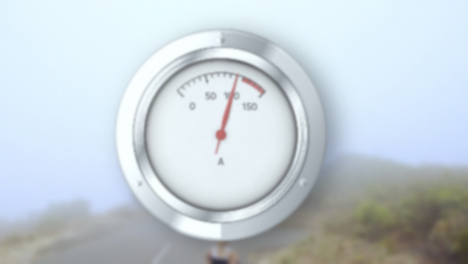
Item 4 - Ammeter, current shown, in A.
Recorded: 100 A
